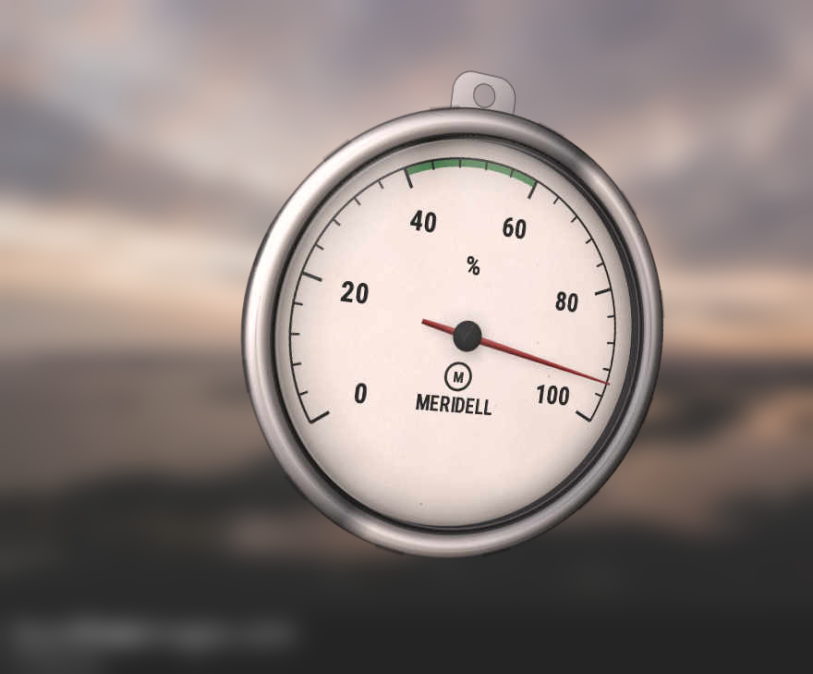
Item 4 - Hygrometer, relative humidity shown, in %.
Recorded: 94 %
